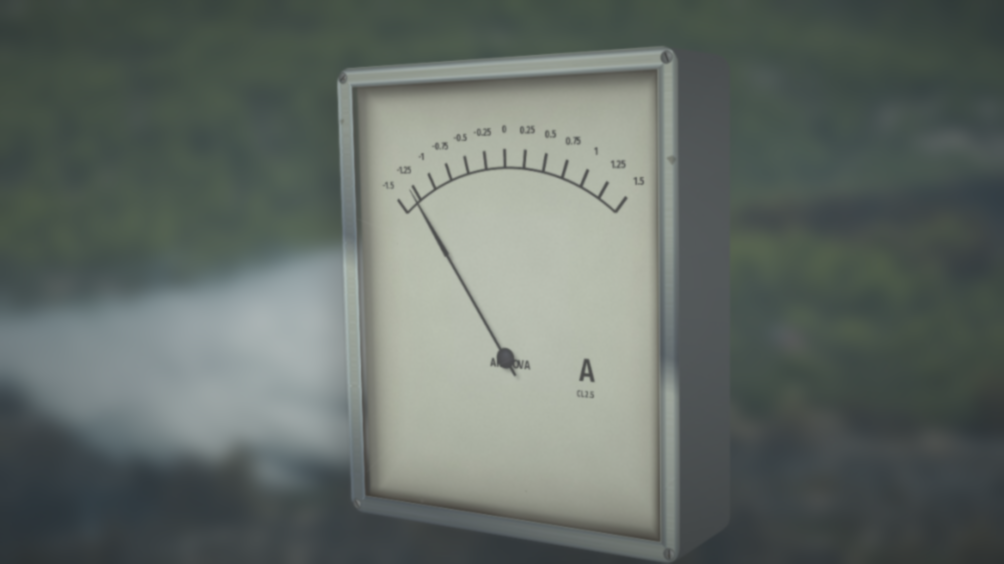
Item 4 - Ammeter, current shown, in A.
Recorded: -1.25 A
